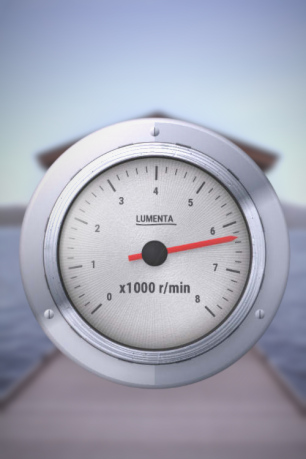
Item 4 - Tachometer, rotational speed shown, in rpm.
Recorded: 6300 rpm
